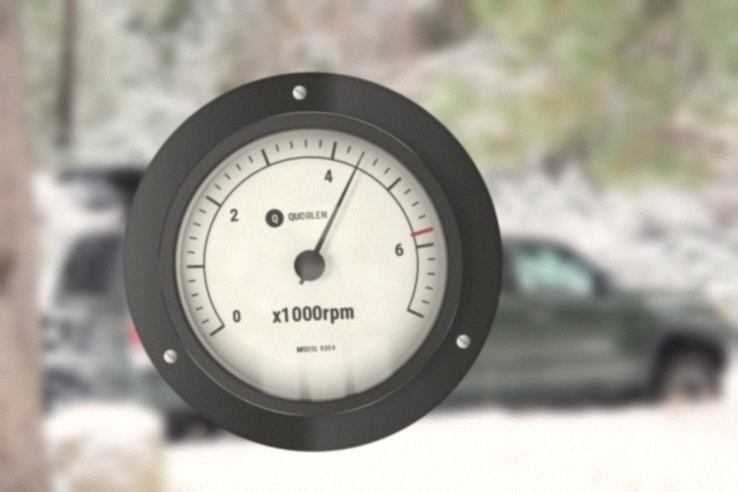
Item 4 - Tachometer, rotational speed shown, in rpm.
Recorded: 4400 rpm
